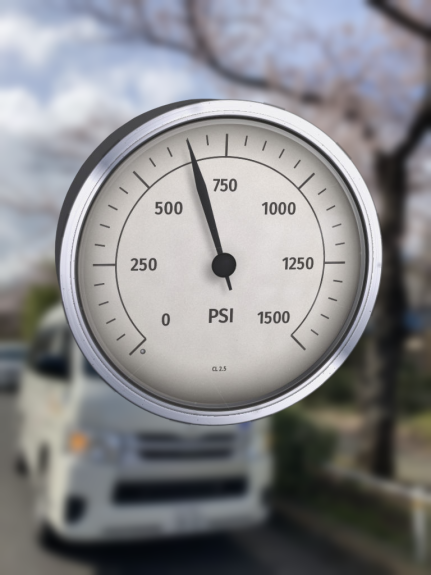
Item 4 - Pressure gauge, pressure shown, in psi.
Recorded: 650 psi
